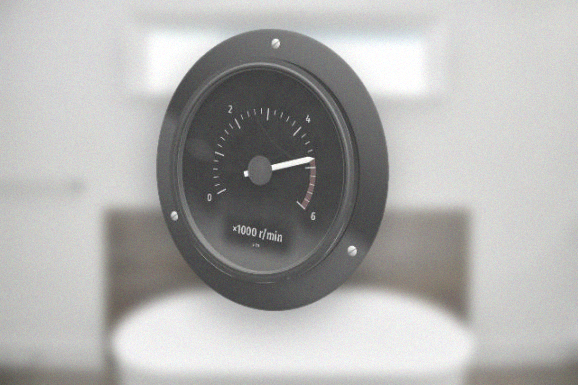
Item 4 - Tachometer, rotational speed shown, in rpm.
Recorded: 4800 rpm
